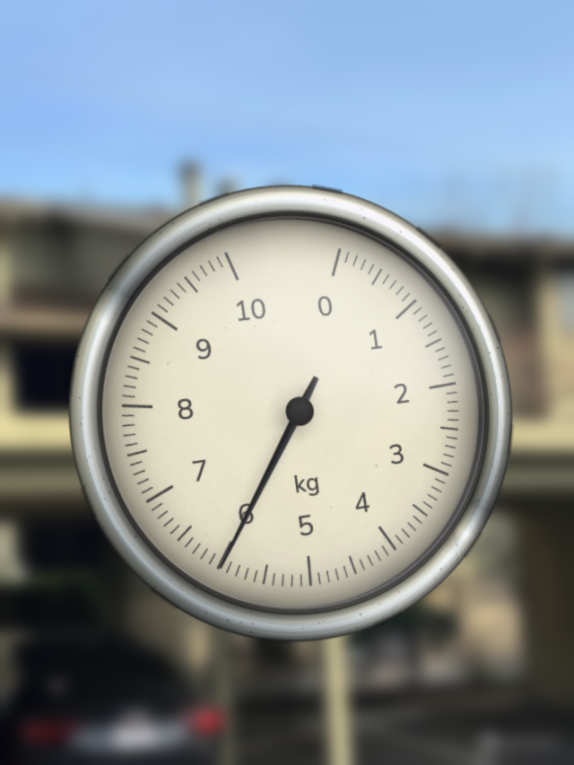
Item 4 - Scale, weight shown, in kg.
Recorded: 6 kg
